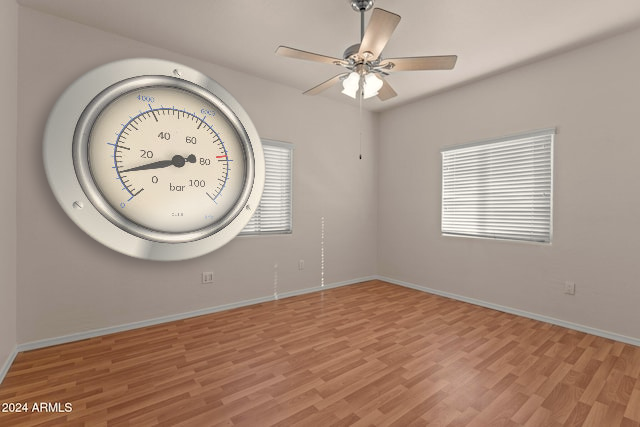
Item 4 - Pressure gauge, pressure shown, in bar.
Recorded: 10 bar
